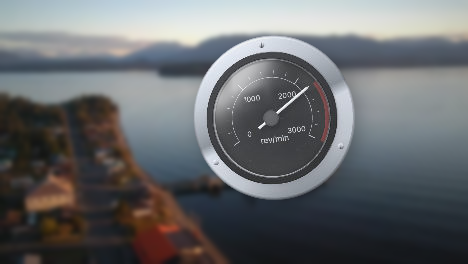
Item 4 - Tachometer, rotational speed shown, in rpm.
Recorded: 2200 rpm
